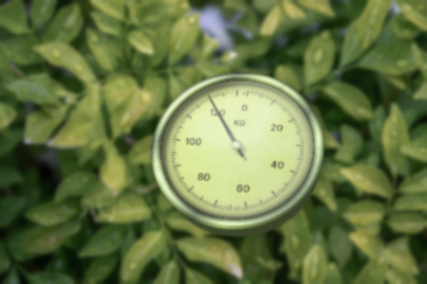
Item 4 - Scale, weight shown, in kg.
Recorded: 120 kg
